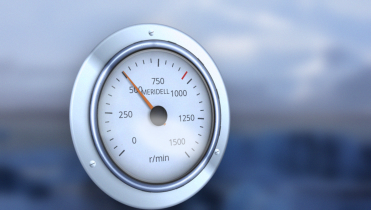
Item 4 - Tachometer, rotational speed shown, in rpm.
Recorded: 500 rpm
